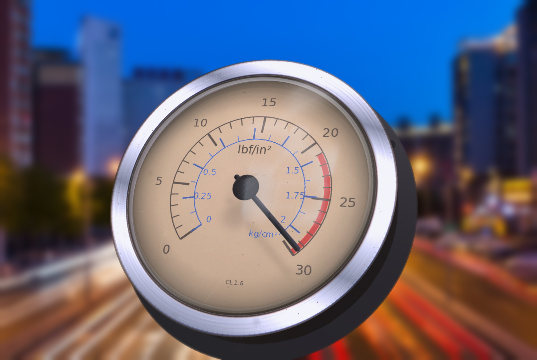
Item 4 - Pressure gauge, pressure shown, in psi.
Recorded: 29.5 psi
